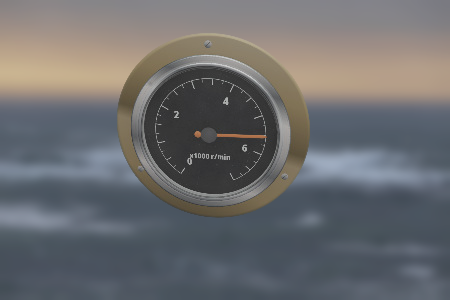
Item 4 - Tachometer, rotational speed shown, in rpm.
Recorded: 5500 rpm
